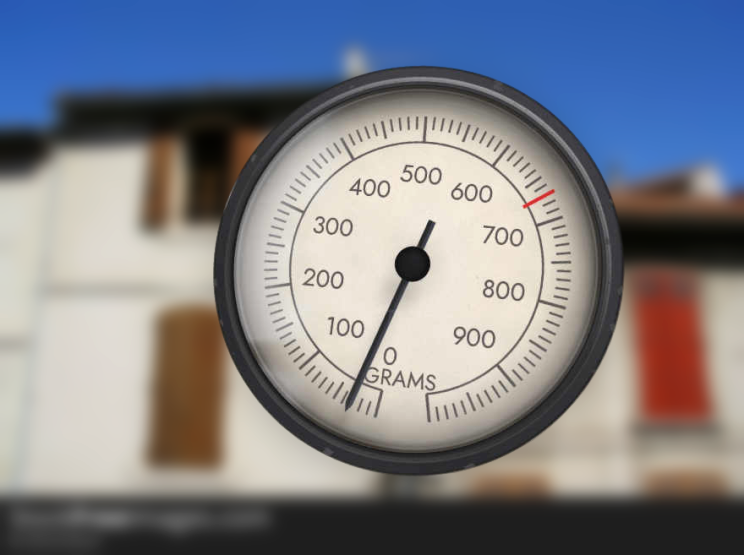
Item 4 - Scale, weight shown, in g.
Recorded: 30 g
